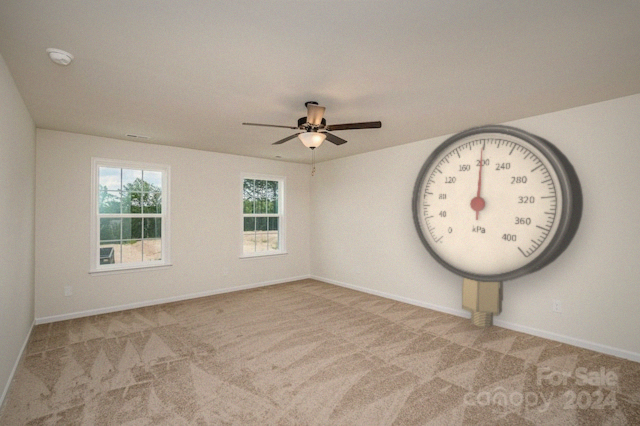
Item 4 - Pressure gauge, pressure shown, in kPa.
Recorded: 200 kPa
